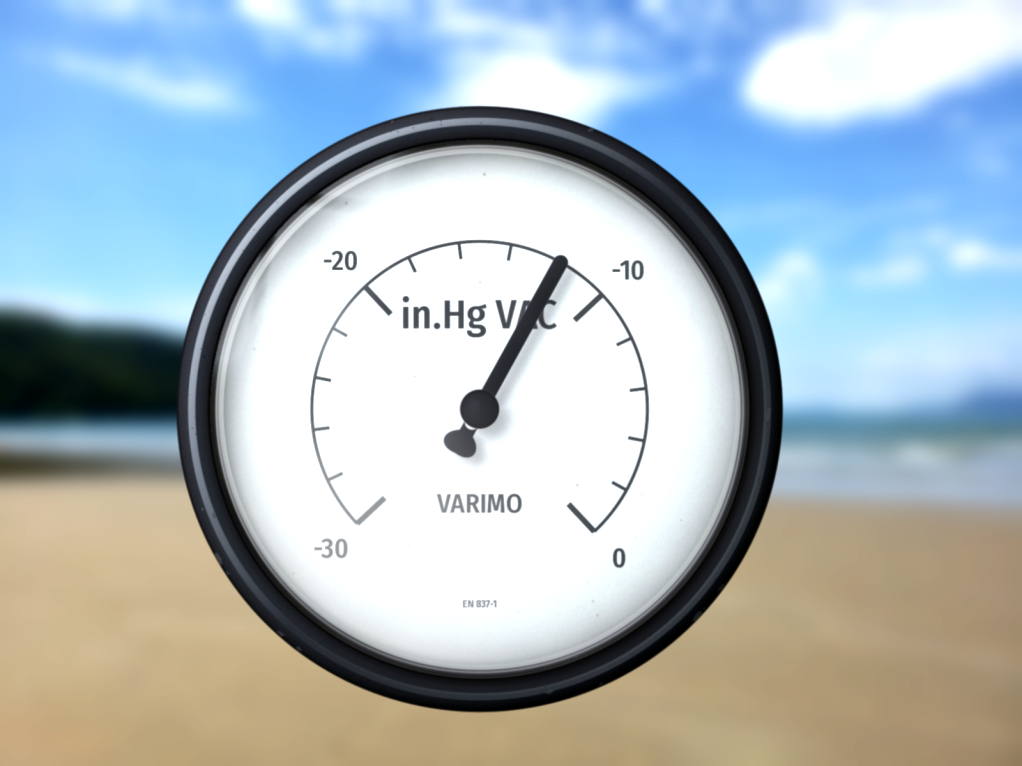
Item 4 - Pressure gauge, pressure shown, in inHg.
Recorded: -12 inHg
